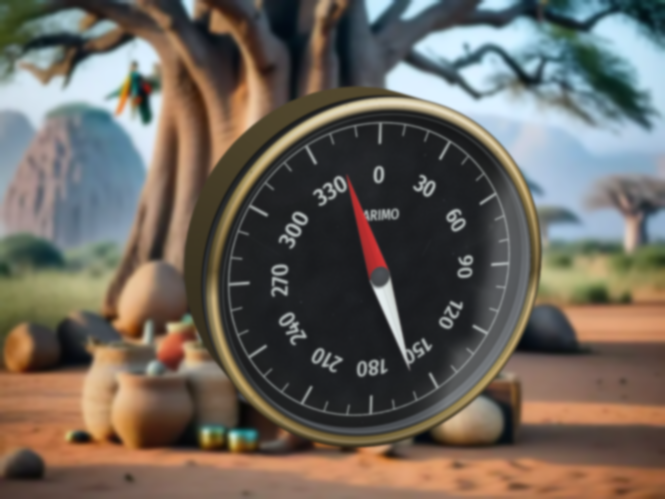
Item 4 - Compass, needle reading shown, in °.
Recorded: 340 °
